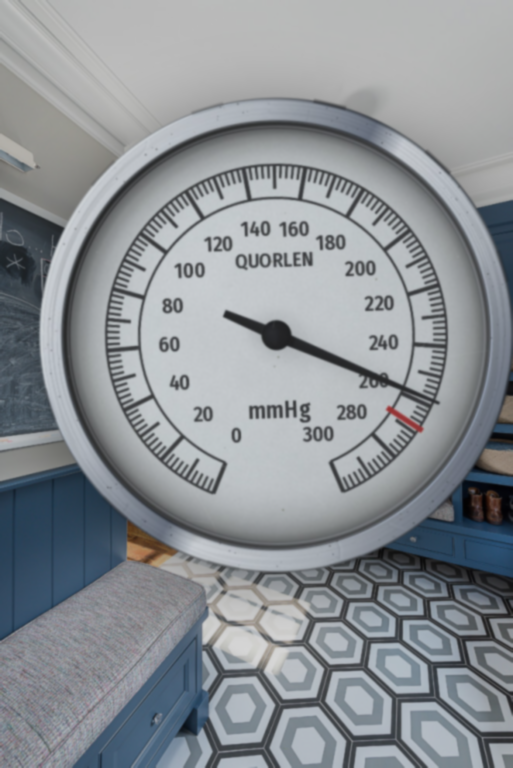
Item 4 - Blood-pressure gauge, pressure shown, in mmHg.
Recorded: 258 mmHg
